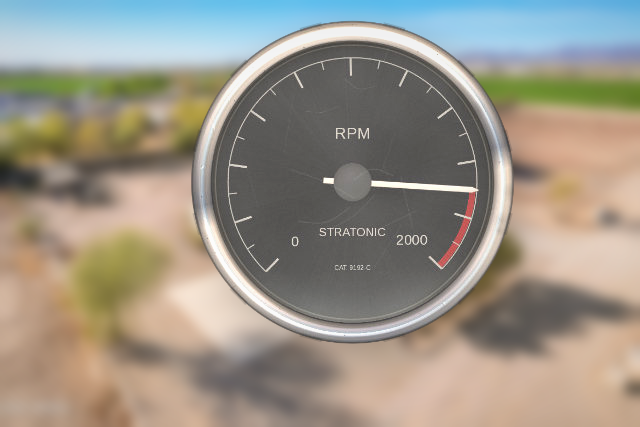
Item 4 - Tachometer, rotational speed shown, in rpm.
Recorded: 1700 rpm
